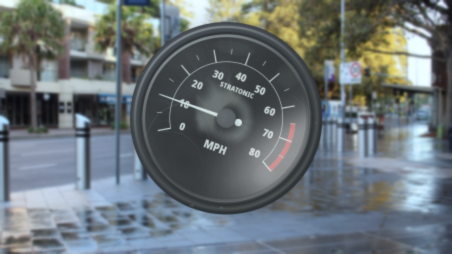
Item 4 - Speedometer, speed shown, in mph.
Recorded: 10 mph
